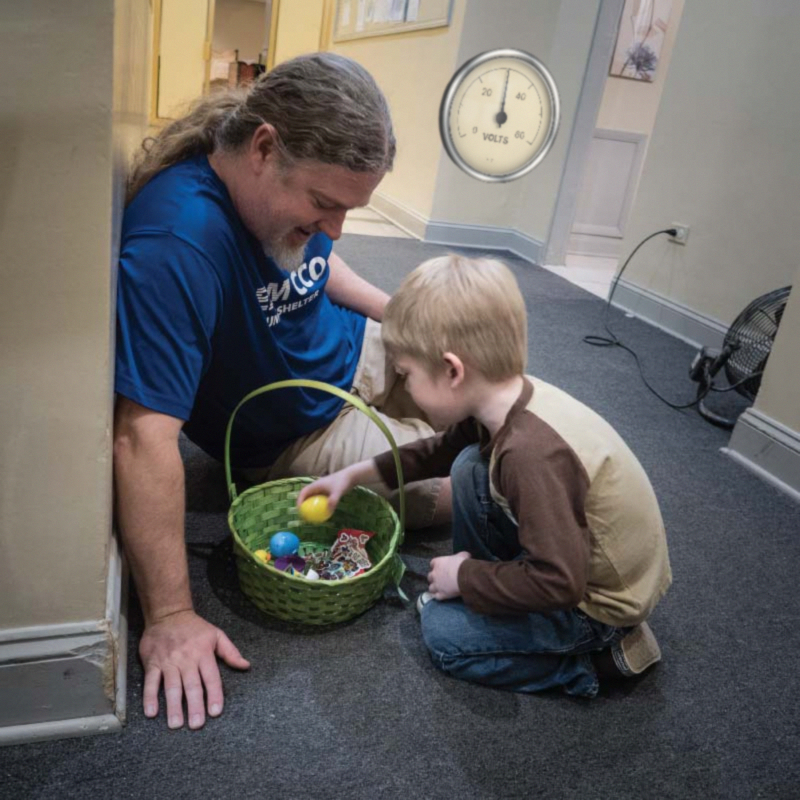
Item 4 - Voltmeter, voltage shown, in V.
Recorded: 30 V
